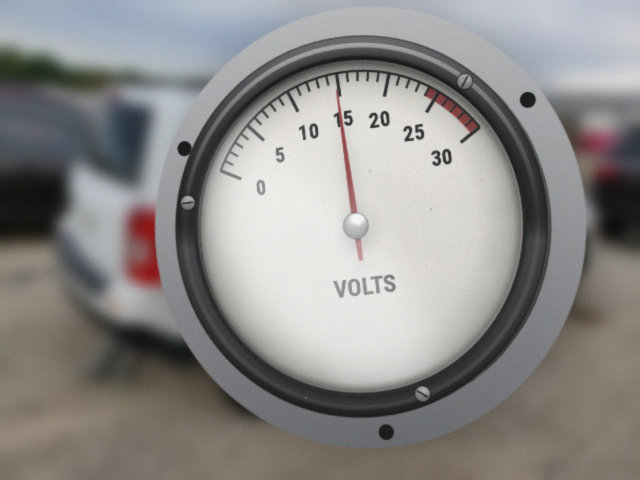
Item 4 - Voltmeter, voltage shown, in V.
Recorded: 15 V
